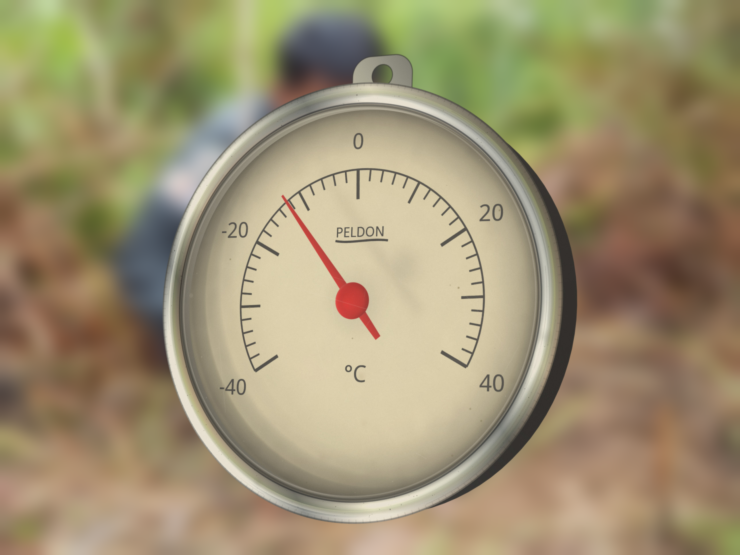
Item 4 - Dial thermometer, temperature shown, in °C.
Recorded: -12 °C
